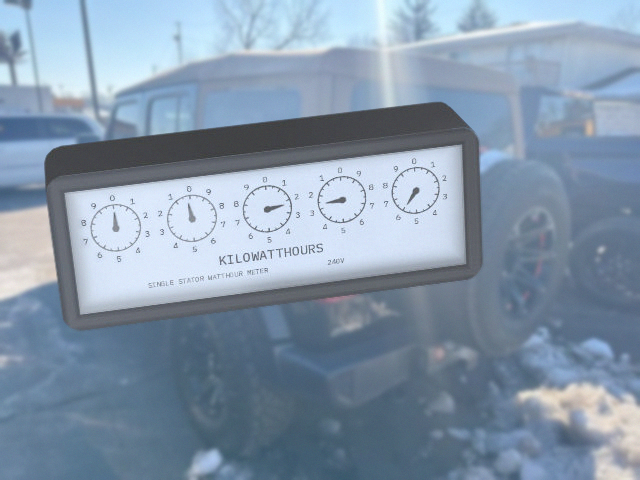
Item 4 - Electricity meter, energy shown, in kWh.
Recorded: 226 kWh
